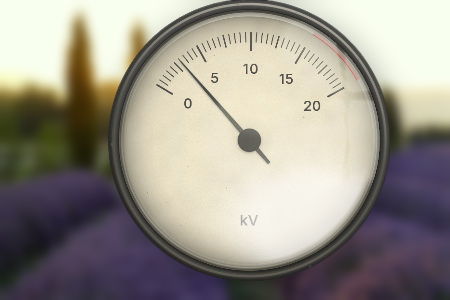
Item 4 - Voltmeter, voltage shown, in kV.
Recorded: 3 kV
